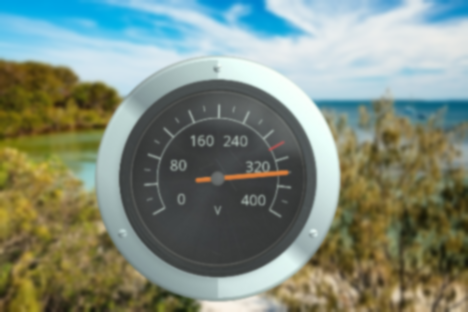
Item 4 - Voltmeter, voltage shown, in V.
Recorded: 340 V
